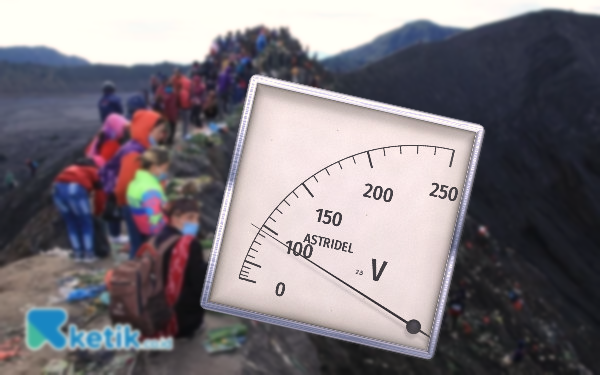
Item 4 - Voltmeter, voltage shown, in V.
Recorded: 95 V
